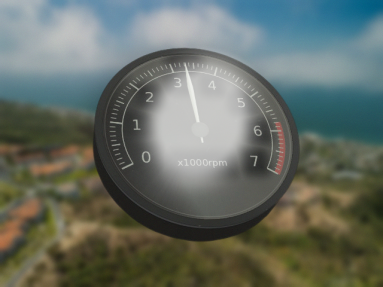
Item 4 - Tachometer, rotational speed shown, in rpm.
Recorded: 3300 rpm
